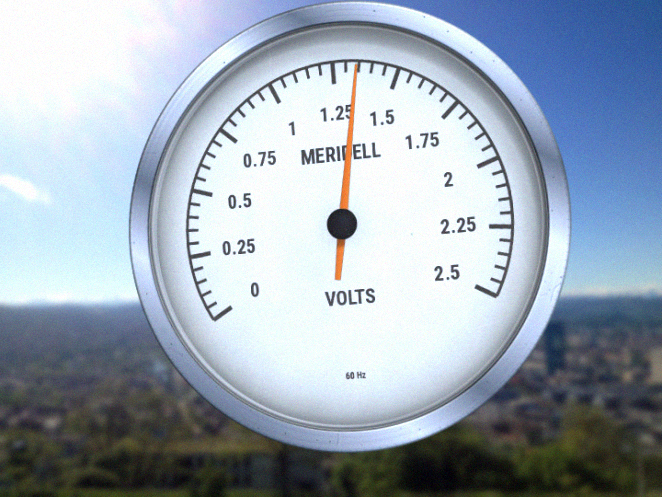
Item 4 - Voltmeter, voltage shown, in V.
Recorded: 1.35 V
